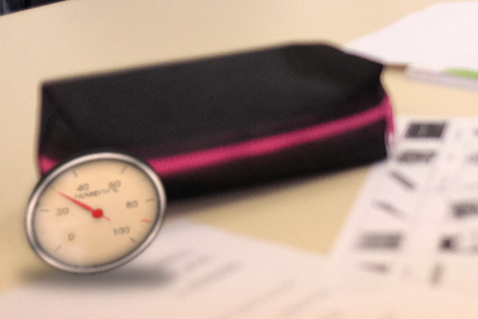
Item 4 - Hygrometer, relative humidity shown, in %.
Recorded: 30 %
